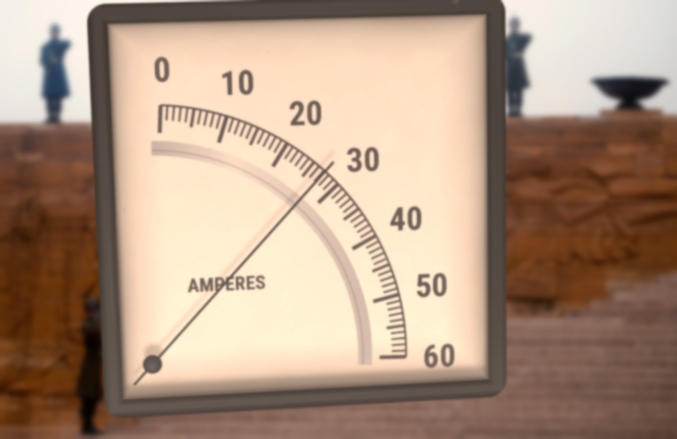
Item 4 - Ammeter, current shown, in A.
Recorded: 27 A
